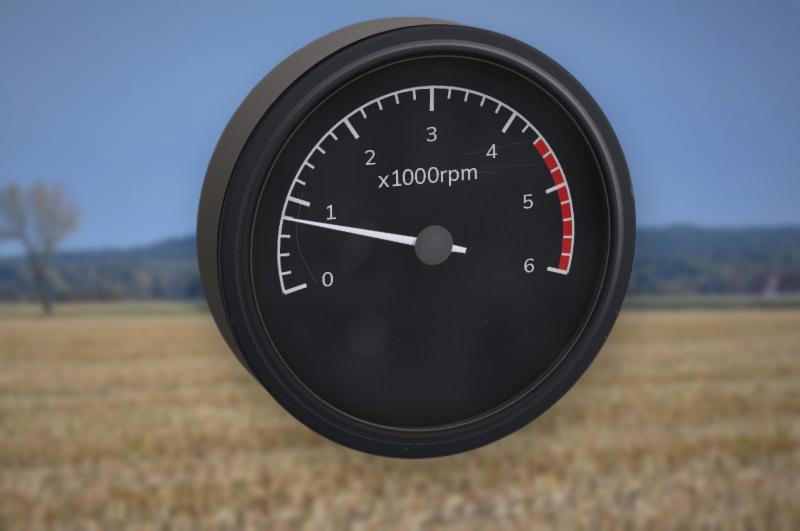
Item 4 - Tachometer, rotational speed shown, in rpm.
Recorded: 800 rpm
